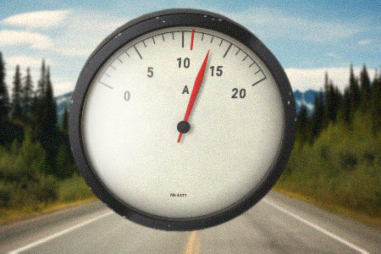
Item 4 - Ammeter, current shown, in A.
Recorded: 13 A
